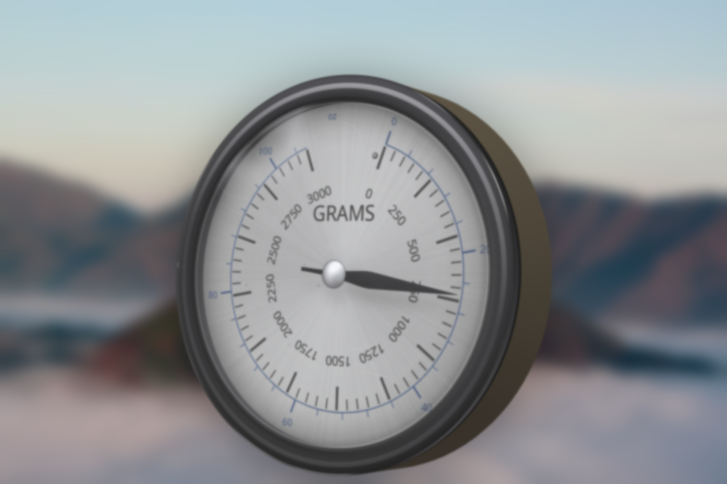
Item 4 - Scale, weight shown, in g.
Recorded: 725 g
